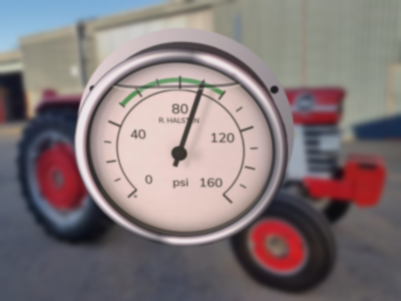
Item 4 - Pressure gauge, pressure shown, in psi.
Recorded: 90 psi
